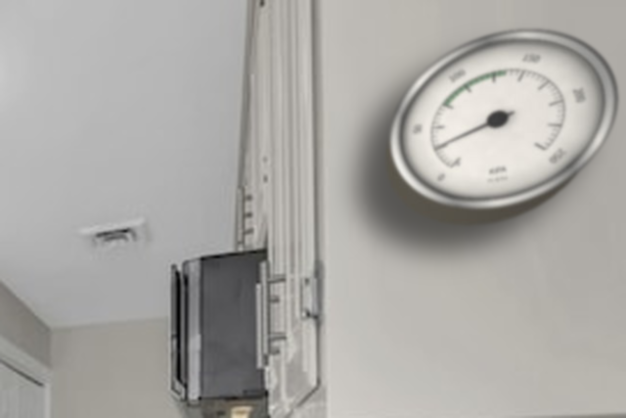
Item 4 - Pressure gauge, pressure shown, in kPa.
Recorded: 25 kPa
